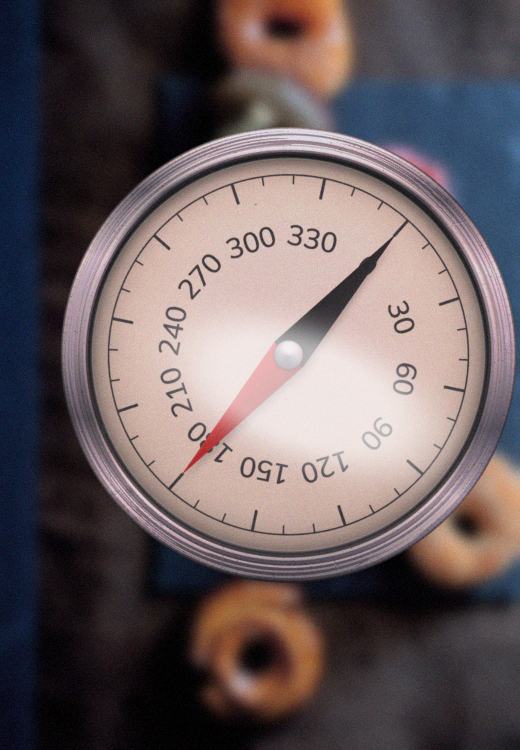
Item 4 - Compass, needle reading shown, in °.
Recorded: 180 °
